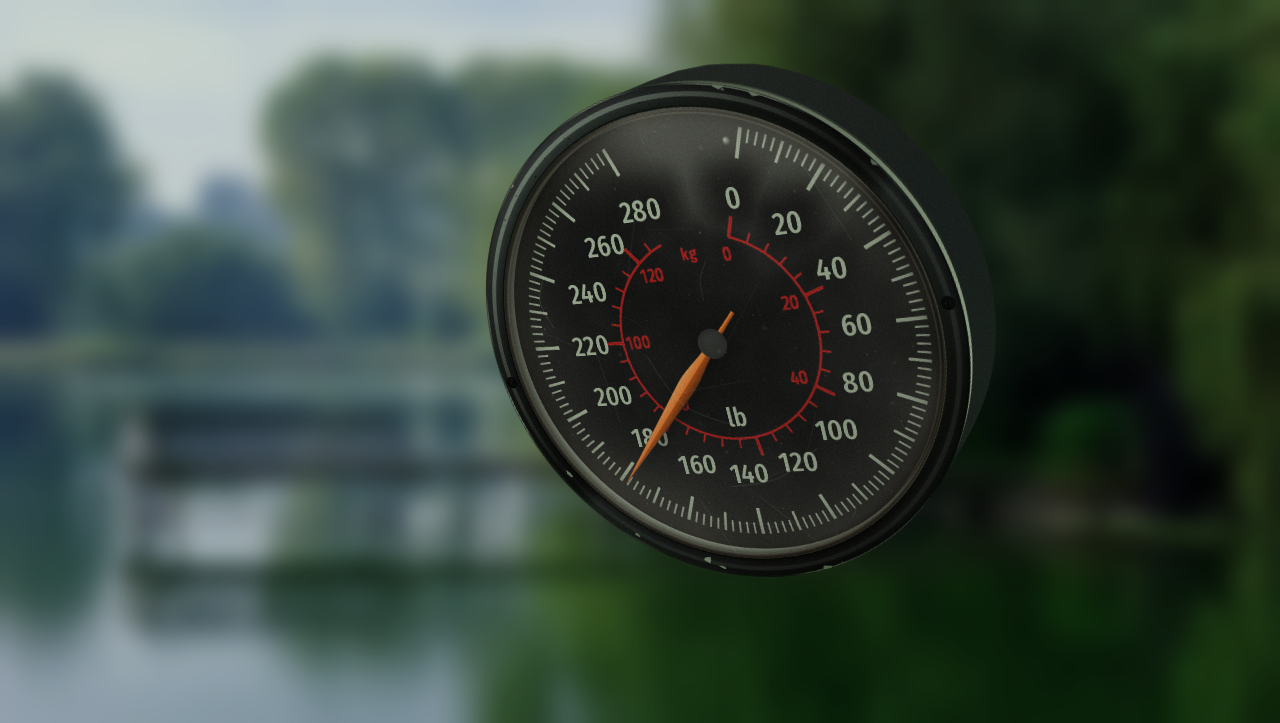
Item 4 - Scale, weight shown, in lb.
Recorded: 178 lb
